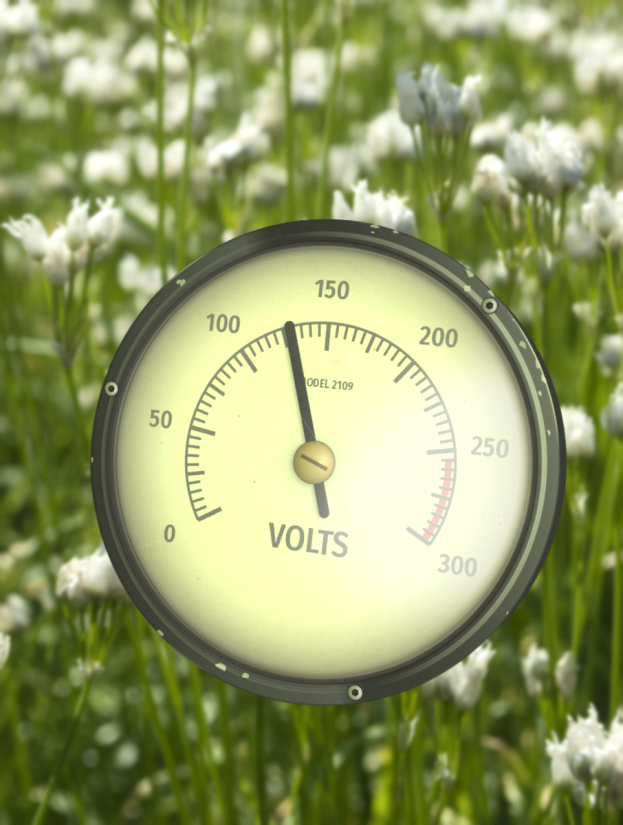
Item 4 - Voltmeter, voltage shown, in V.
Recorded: 130 V
